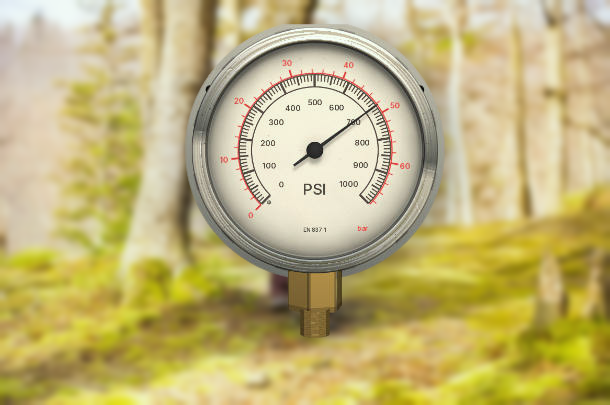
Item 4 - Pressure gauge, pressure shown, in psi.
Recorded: 700 psi
